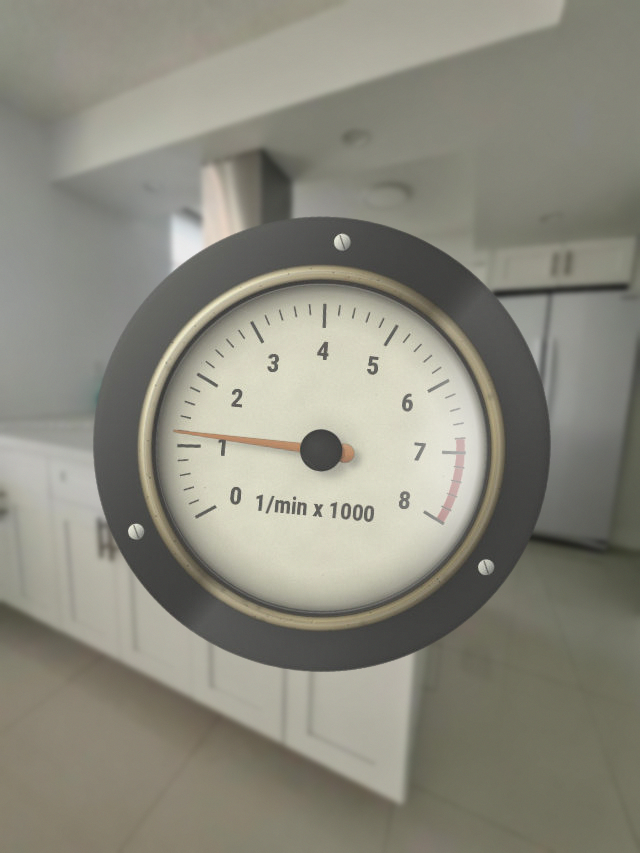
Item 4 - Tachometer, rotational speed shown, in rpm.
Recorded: 1200 rpm
